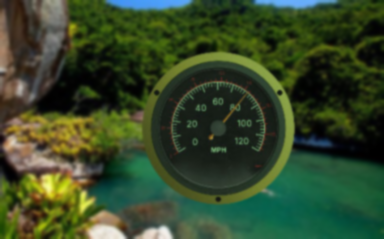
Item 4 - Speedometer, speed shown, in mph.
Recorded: 80 mph
